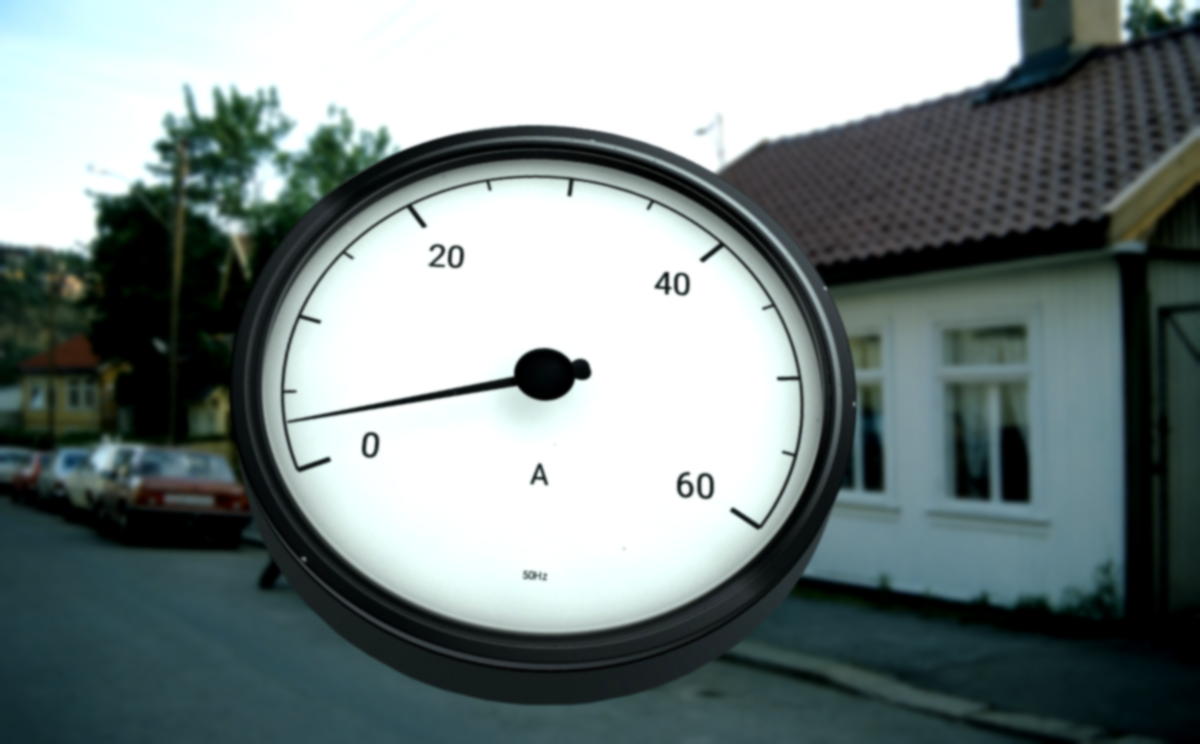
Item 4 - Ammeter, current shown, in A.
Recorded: 2.5 A
